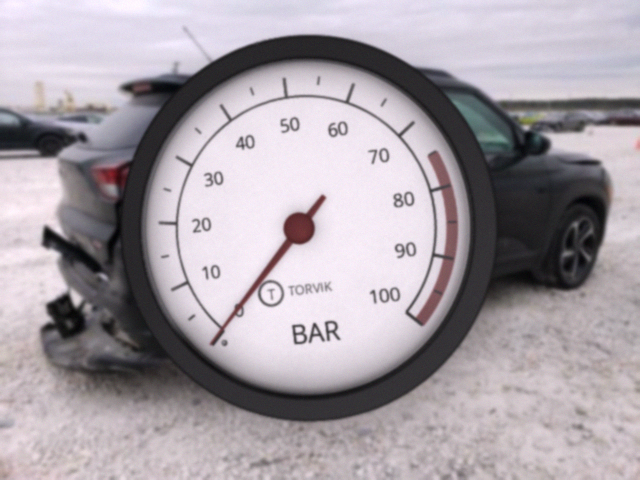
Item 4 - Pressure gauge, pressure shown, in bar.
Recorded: 0 bar
